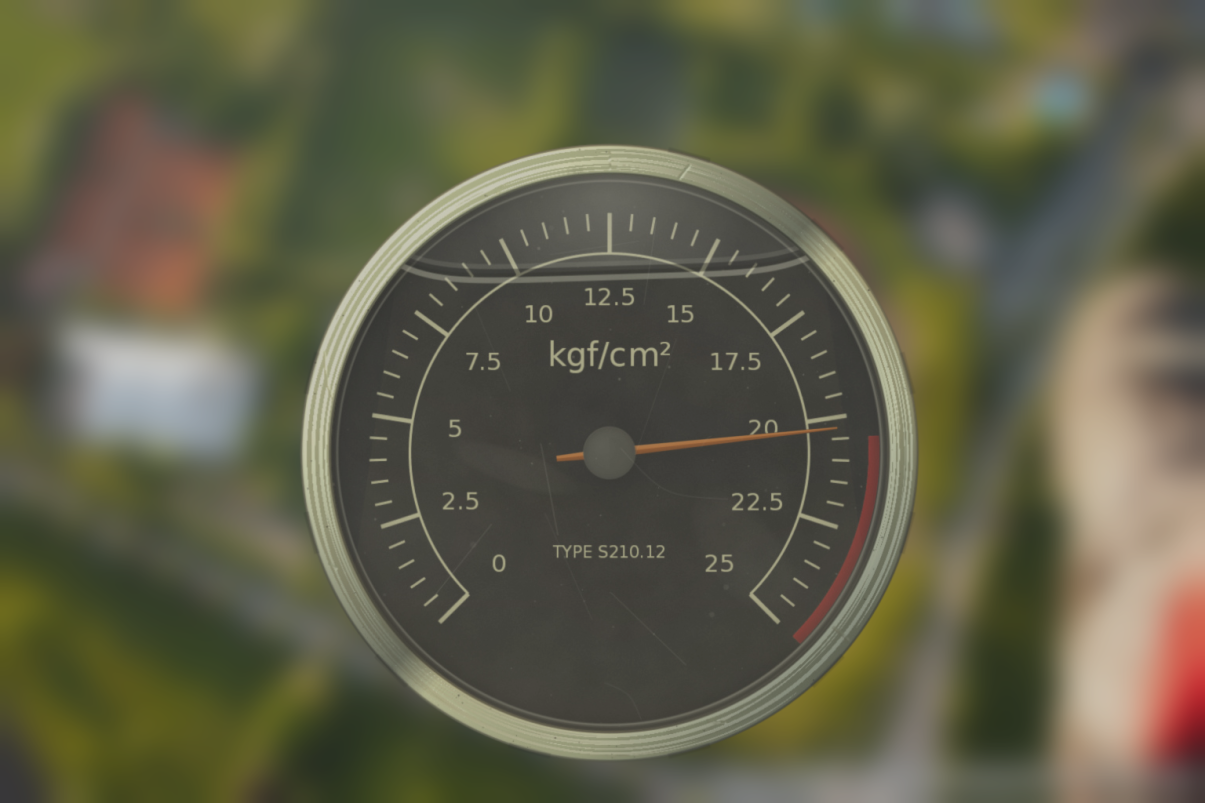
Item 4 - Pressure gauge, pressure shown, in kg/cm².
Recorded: 20.25 kg/cm²
